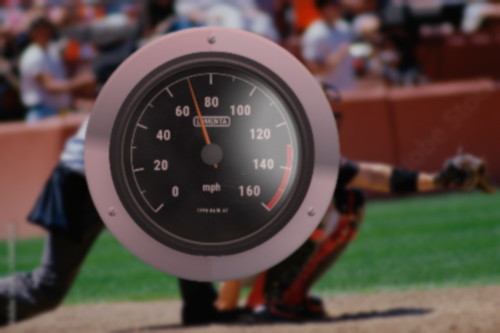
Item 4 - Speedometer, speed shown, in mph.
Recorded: 70 mph
